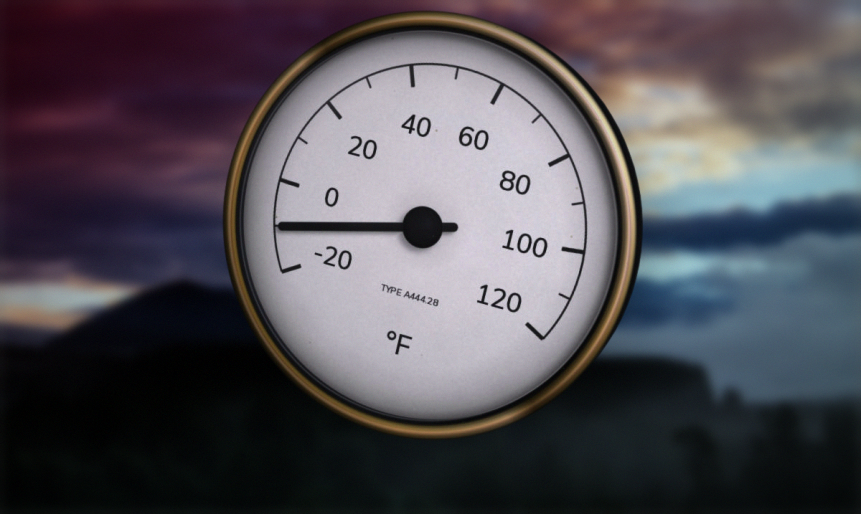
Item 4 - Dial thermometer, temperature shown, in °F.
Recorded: -10 °F
